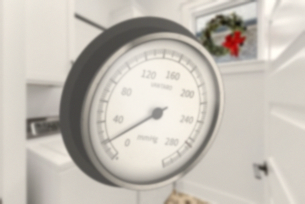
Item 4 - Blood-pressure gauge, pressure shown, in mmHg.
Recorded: 20 mmHg
